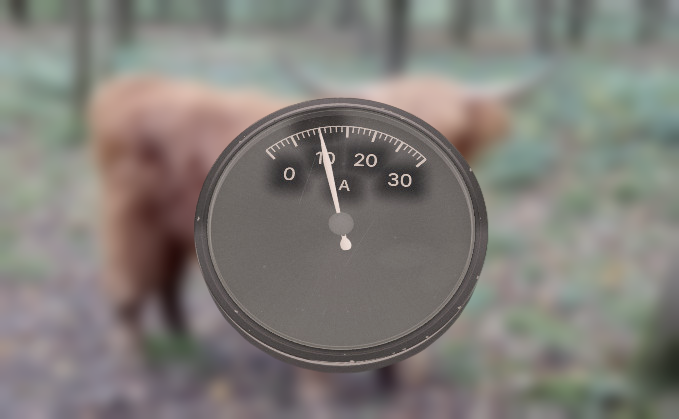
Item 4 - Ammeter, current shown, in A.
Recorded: 10 A
